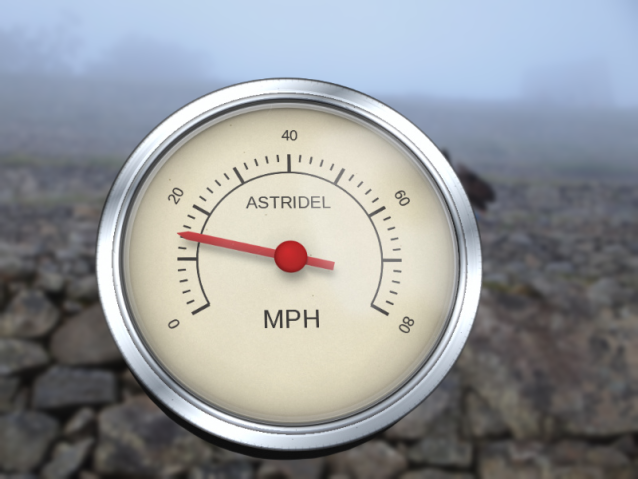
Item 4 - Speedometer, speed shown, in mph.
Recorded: 14 mph
